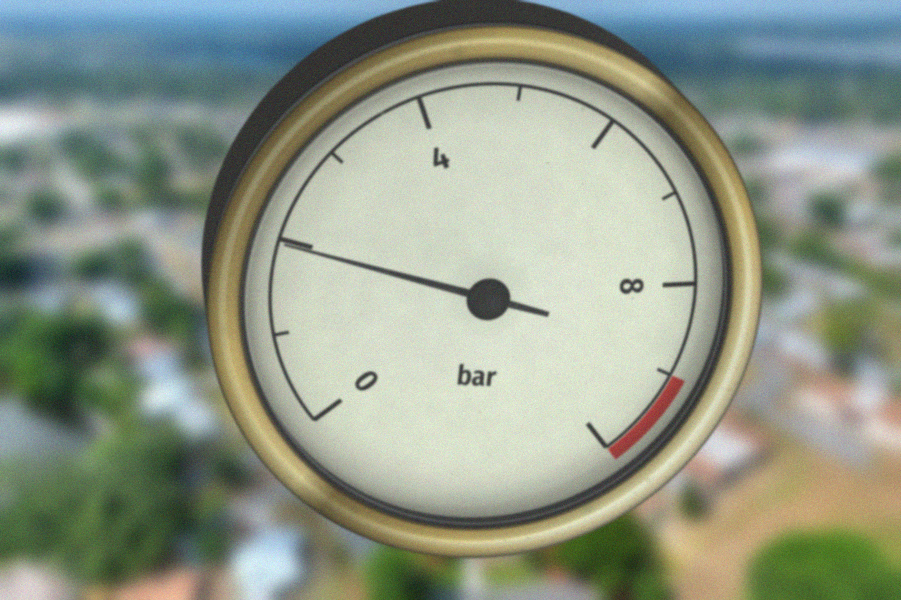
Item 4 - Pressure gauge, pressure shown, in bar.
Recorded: 2 bar
